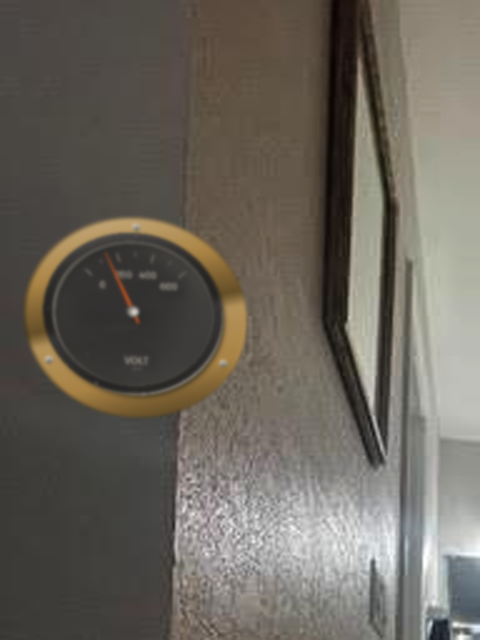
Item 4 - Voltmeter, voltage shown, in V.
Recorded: 150 V
